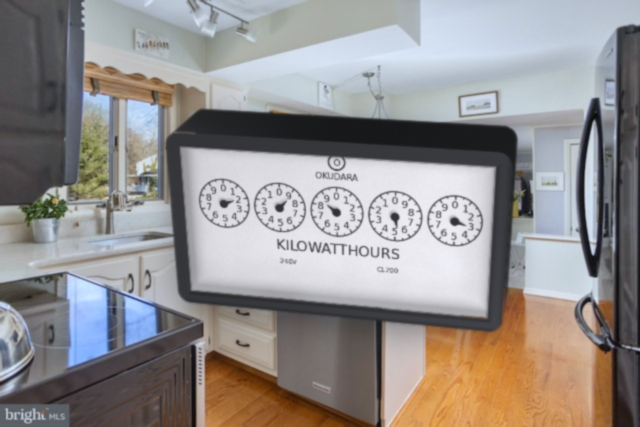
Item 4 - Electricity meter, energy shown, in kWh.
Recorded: 18853 kWh
